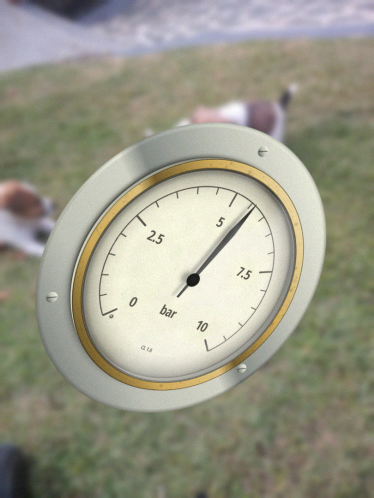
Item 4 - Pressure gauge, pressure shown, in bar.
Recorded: 5.5 bar
